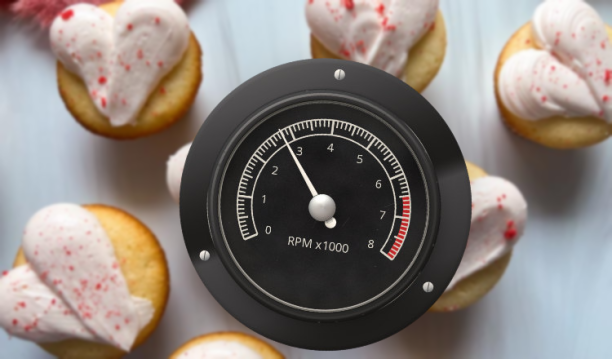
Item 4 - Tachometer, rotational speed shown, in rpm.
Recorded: 2800 rpm
